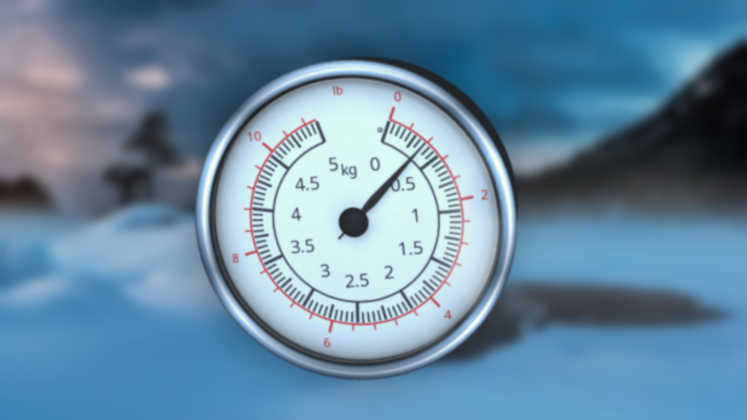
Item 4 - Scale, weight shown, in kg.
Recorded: 0.35 kg
